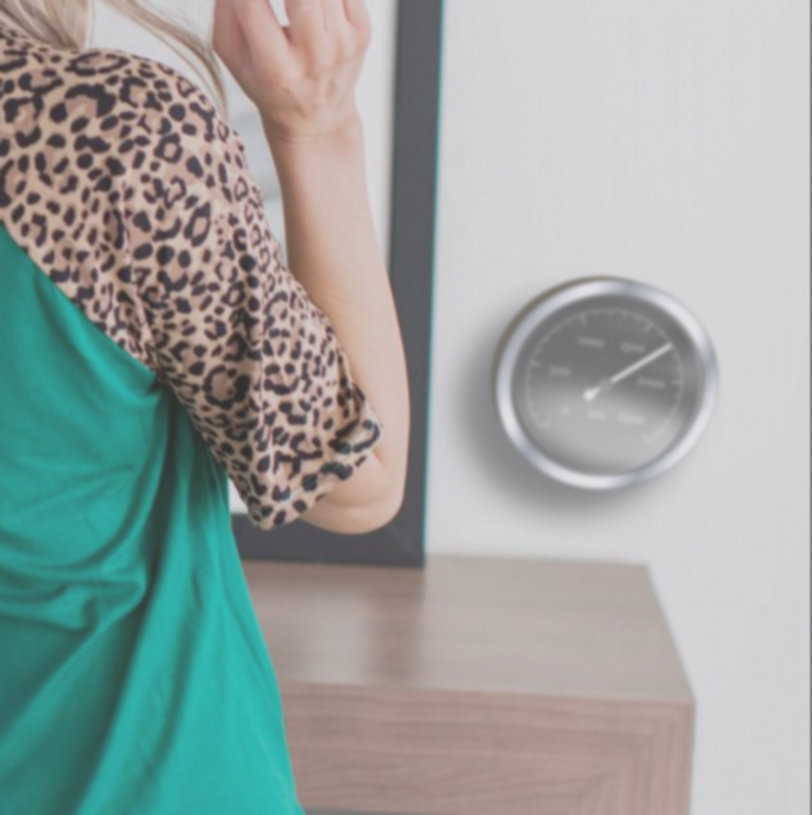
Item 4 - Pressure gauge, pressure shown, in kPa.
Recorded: 1700 kPa
